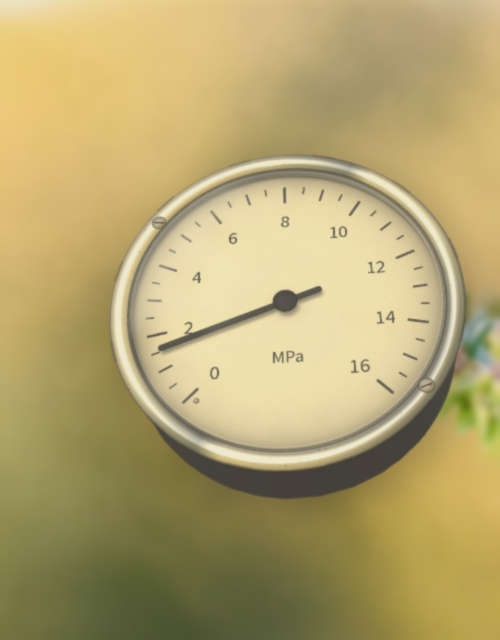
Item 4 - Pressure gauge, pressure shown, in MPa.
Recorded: 1.5 MPa
